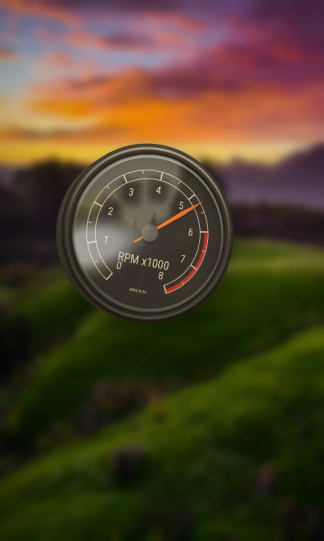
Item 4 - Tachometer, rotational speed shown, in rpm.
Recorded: 5250 rpm
